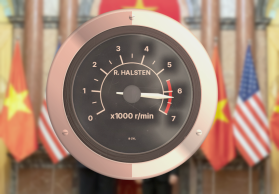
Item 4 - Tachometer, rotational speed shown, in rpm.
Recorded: 6250 rpm
